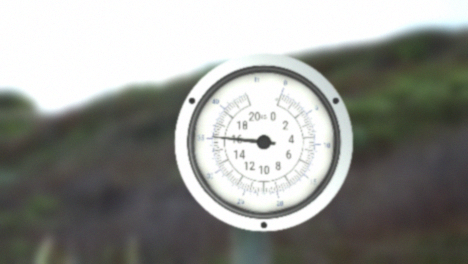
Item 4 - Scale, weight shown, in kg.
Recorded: 16 kg
